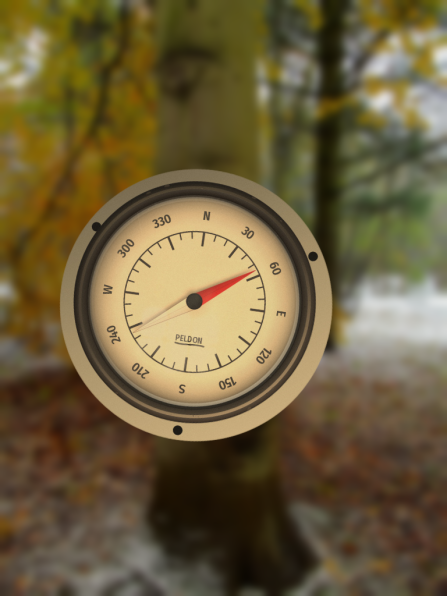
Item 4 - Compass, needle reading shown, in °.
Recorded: 55 °
